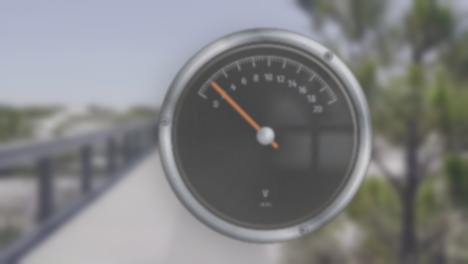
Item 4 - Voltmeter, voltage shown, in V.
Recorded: 2 V
